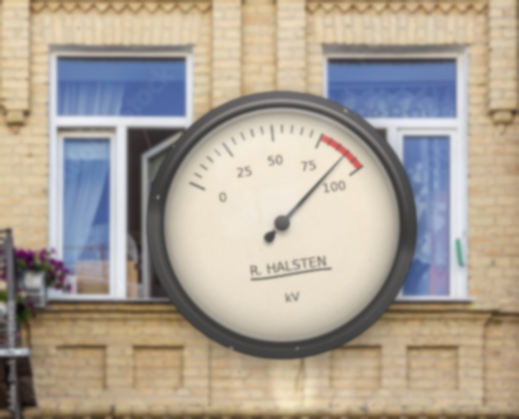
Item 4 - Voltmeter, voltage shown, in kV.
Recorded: 90 kV
